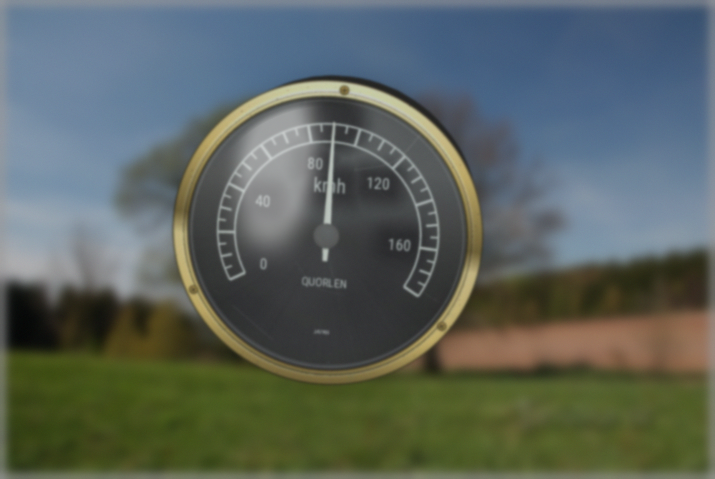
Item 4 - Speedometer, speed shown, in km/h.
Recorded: 90 km/h
